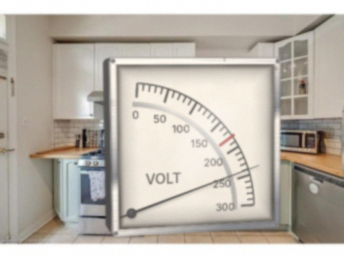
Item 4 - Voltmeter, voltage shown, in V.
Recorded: 240 V
